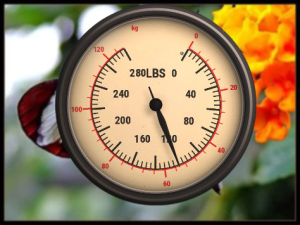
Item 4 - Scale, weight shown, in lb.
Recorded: 120 lb
